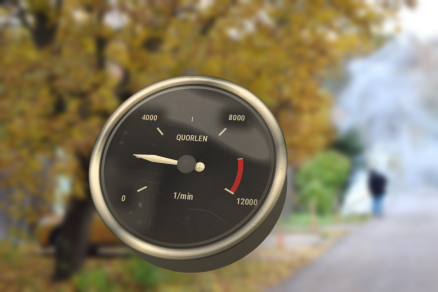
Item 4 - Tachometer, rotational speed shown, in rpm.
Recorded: 2000 rpm
